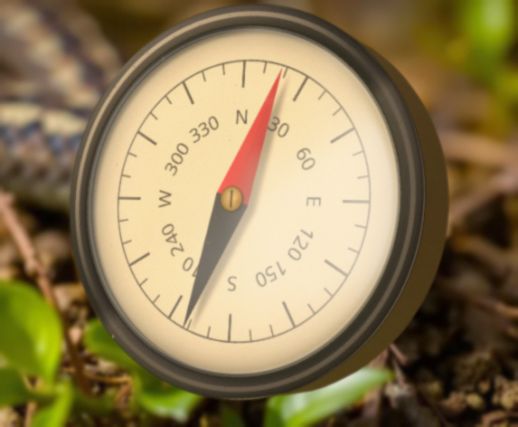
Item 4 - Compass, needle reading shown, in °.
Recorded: 20 °
